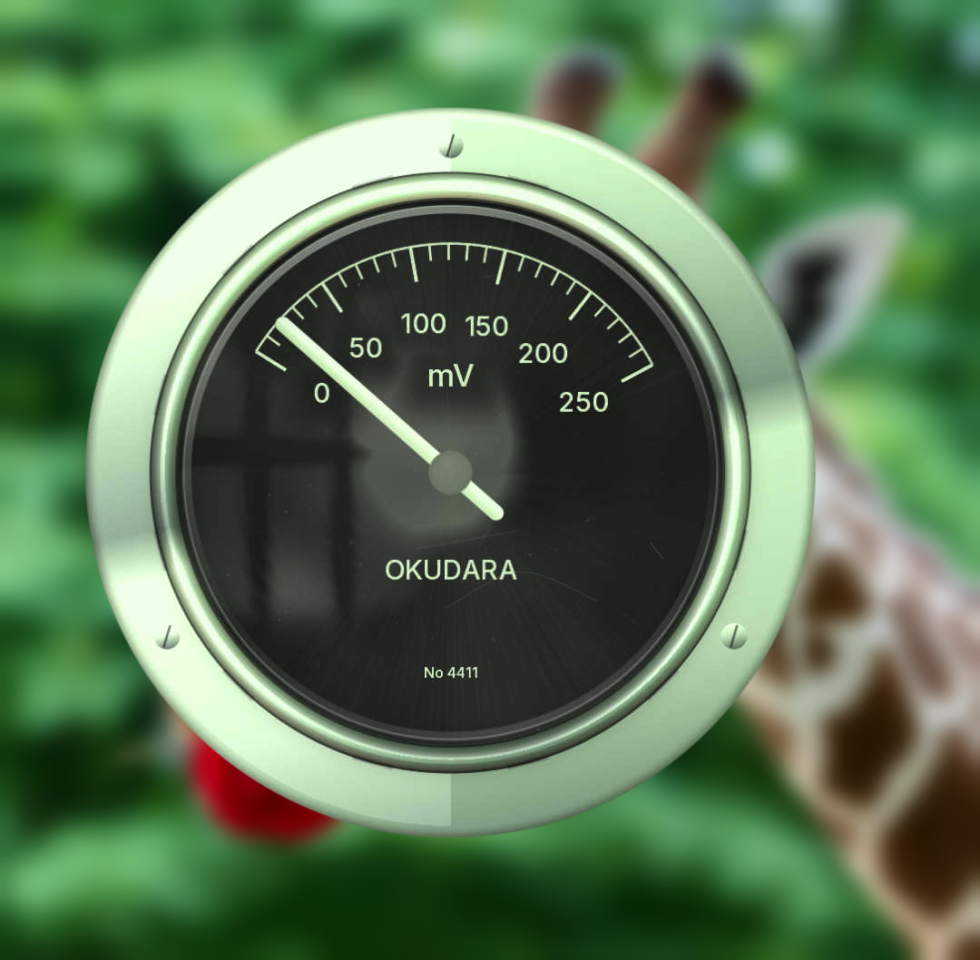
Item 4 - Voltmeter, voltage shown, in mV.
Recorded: 20 mV
